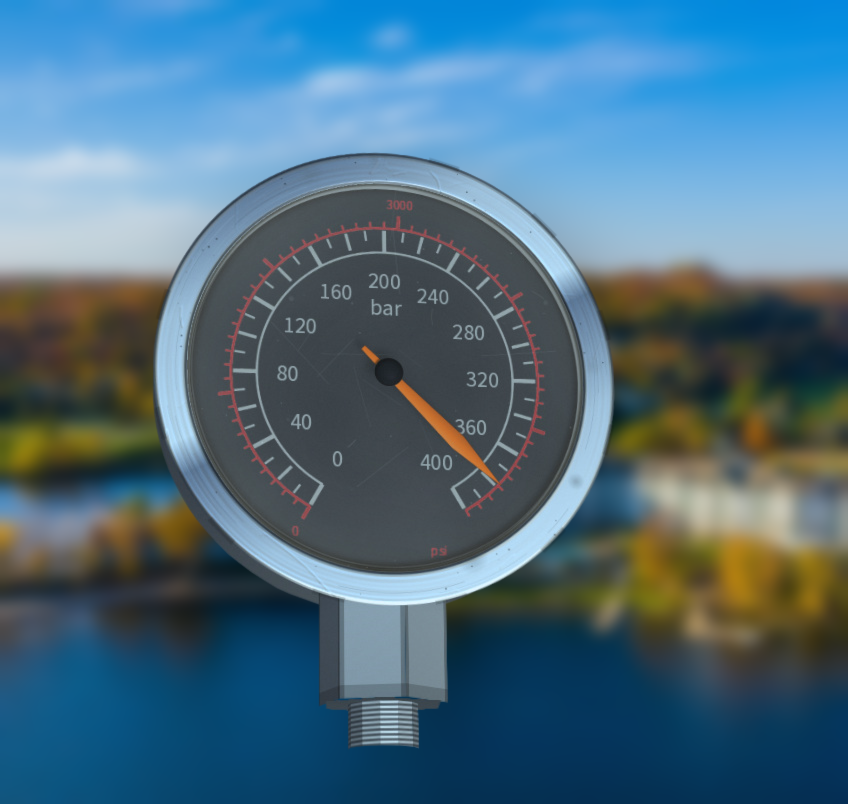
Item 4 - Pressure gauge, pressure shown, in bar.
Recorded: 380 bar
